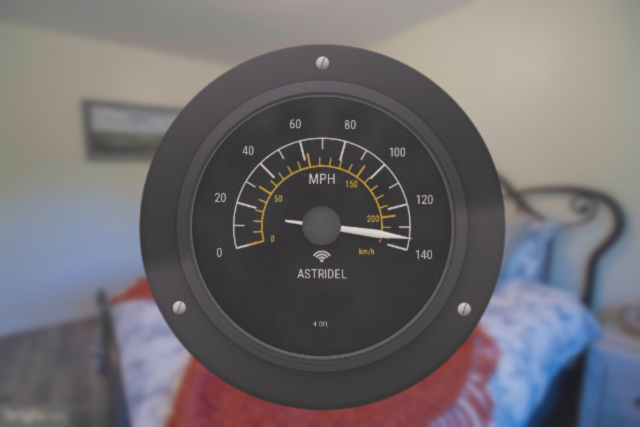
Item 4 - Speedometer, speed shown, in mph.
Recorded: 135 mph
